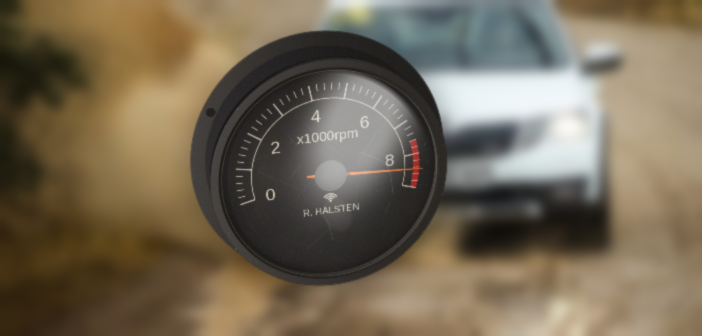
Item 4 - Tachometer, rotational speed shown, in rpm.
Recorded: 8400 rpm
